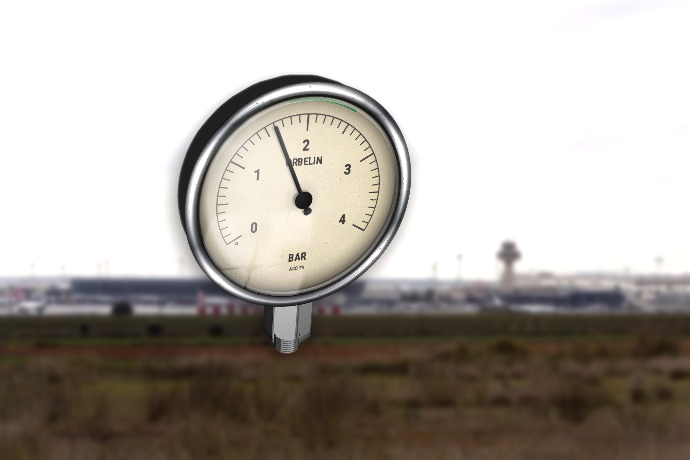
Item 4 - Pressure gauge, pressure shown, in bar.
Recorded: 1.6 bar
